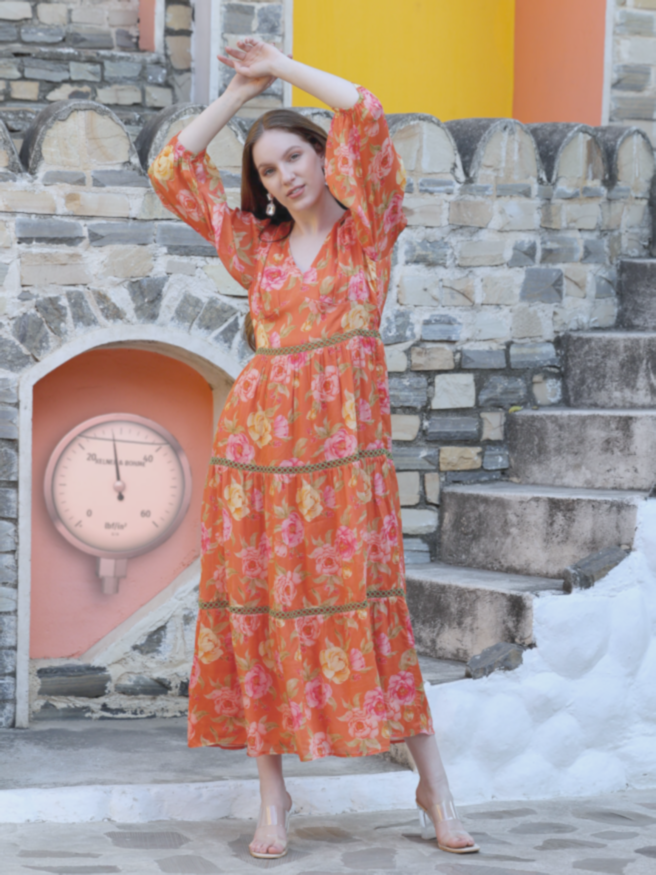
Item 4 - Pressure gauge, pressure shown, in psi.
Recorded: 28 psi
